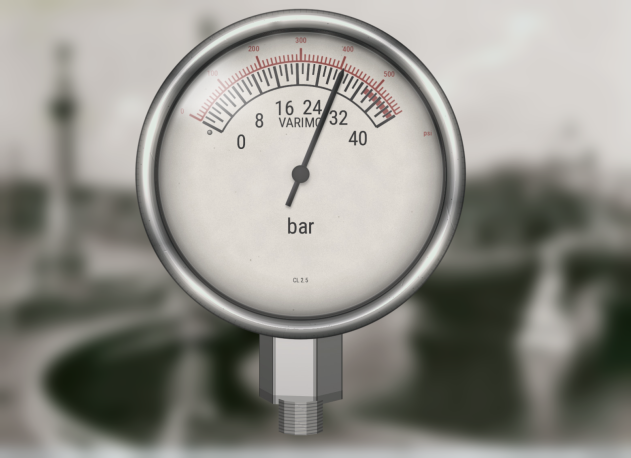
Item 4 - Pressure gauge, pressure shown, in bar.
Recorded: 28 bar
